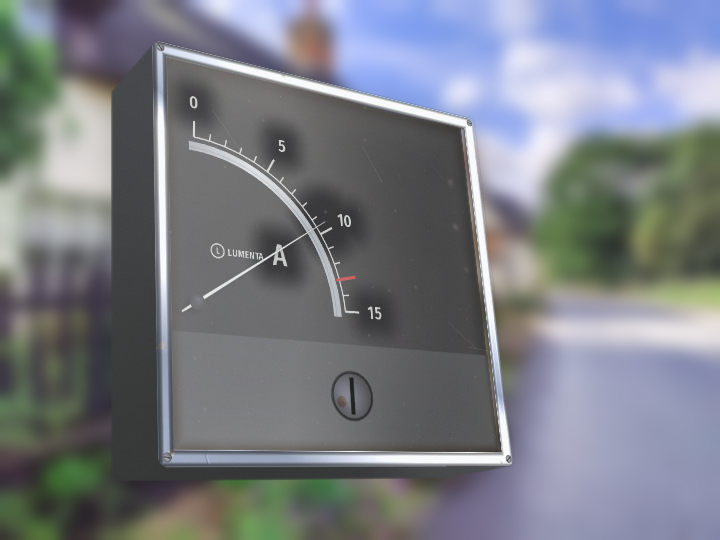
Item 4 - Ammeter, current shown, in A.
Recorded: 9.5 A
